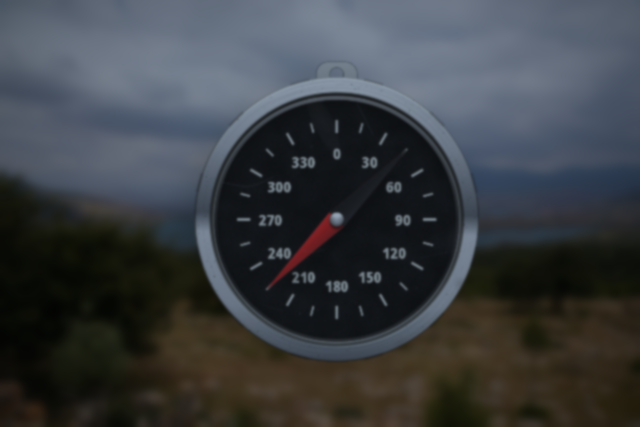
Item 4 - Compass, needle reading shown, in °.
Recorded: 225 °
